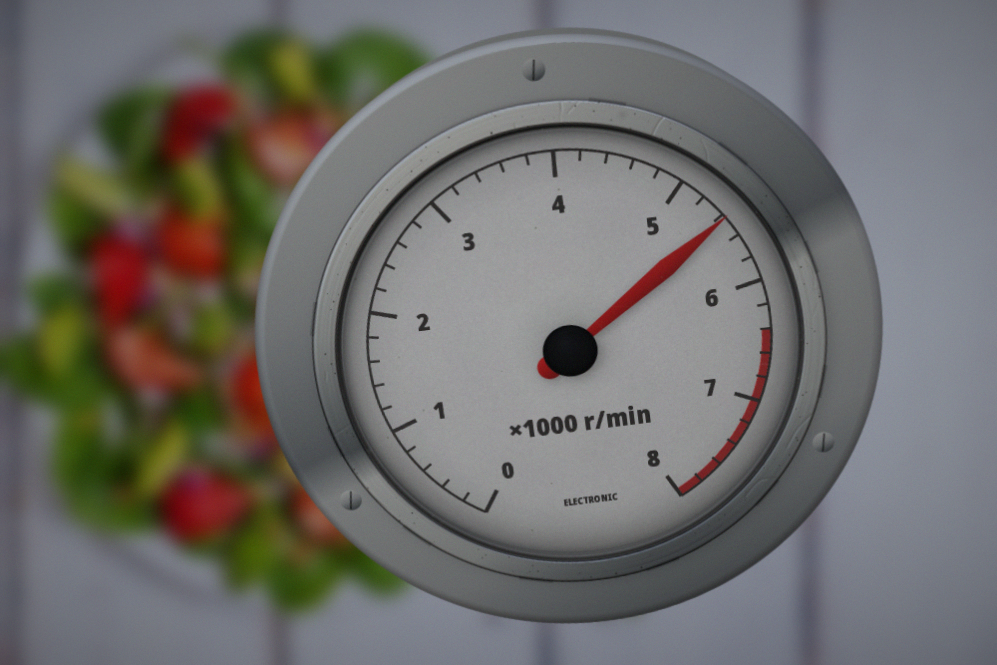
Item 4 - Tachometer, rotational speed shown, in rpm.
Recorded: 5400 rpm
